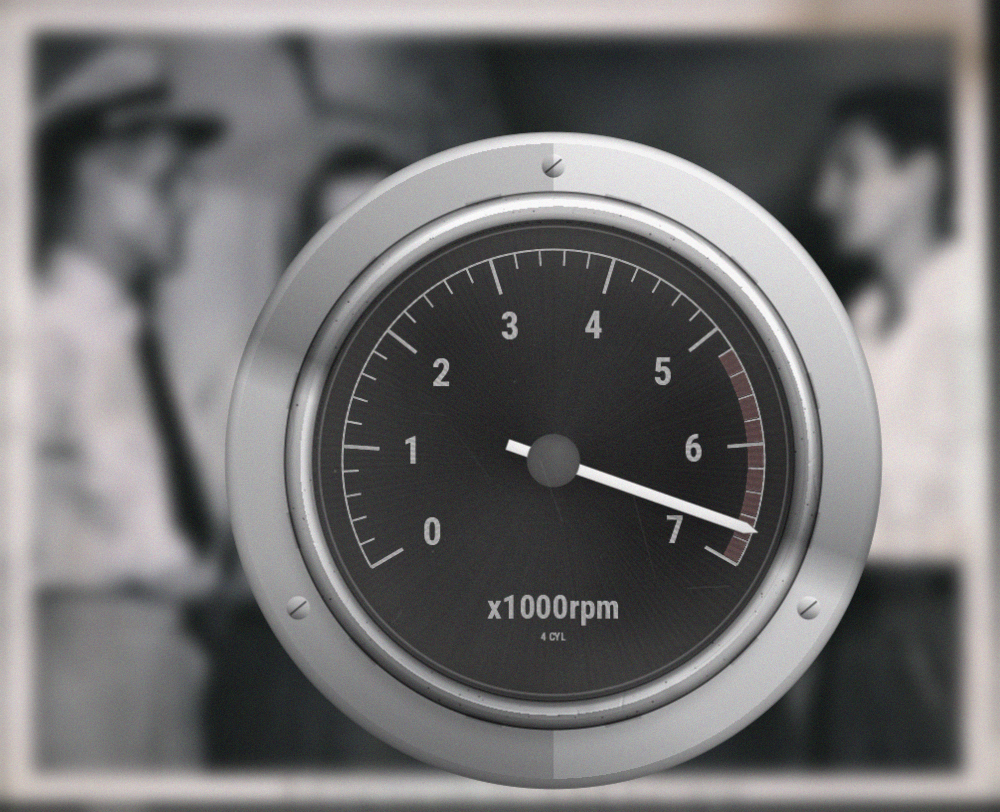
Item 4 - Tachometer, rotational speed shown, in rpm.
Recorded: 6700 rpm
